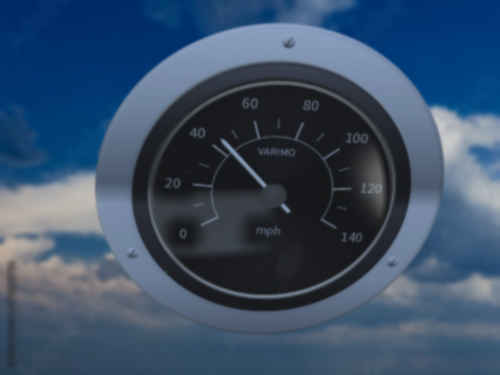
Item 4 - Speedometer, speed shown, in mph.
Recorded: 45 mph
